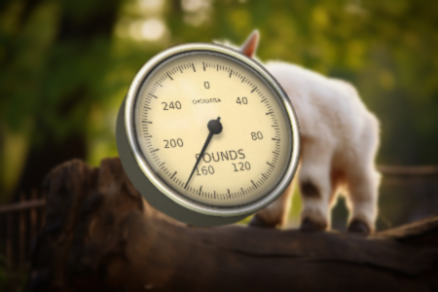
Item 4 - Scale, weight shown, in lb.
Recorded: 170 lb
